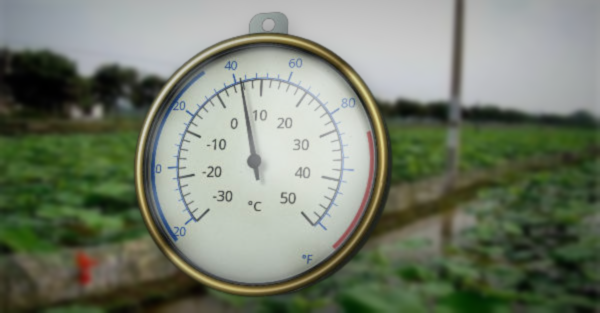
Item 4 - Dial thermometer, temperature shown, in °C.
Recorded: 6 °C
